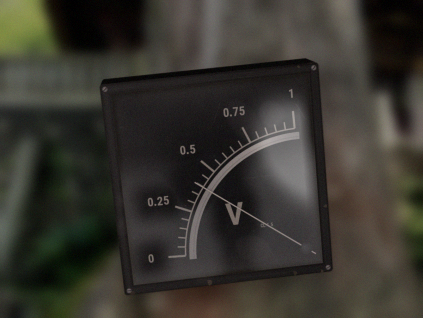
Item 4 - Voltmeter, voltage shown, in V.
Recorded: 0.4 V
